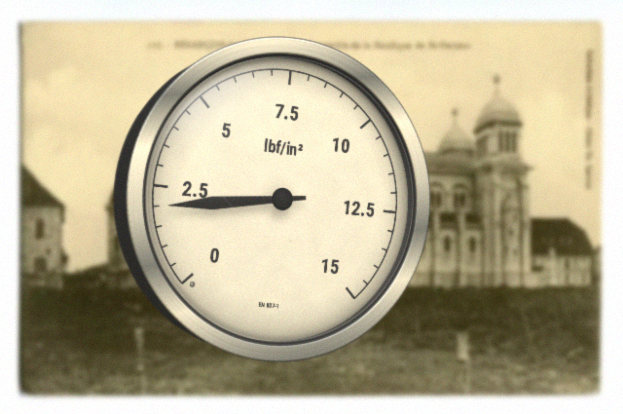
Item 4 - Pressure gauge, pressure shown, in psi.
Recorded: 2 psi
